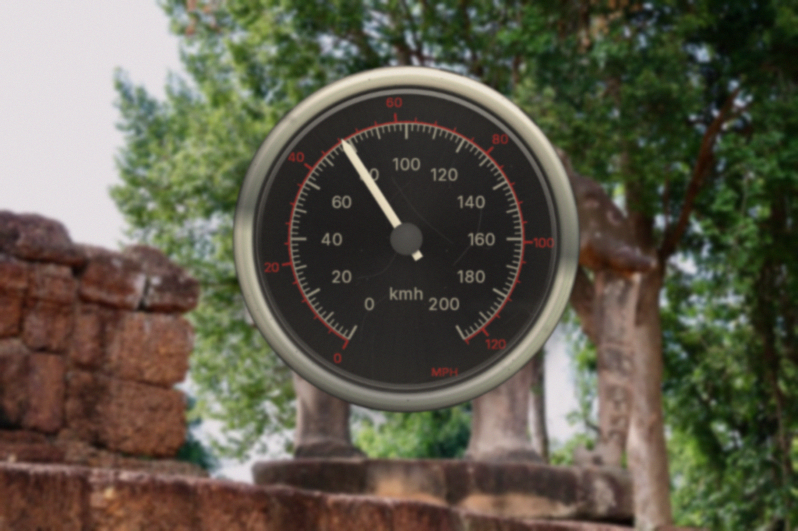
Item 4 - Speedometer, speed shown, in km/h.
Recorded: 78 km/h
